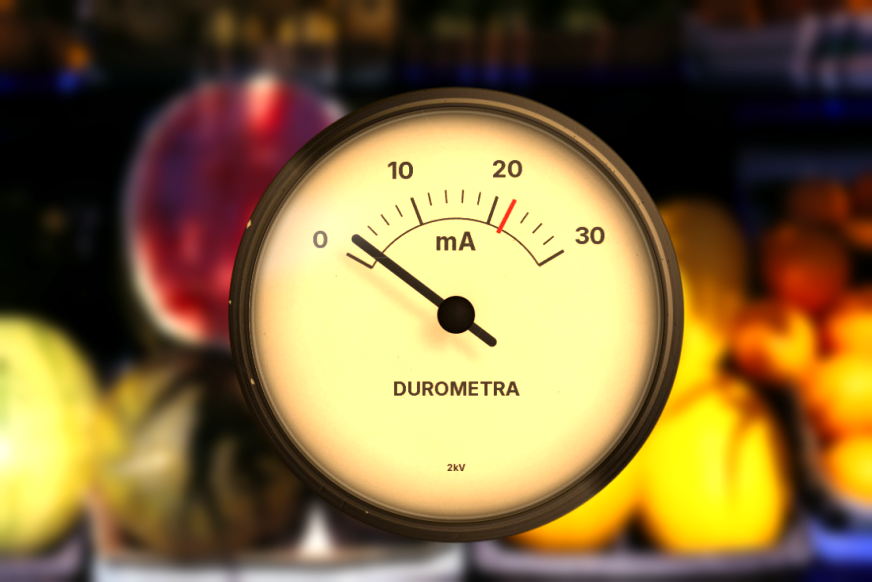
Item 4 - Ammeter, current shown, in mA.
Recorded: 2 mA
